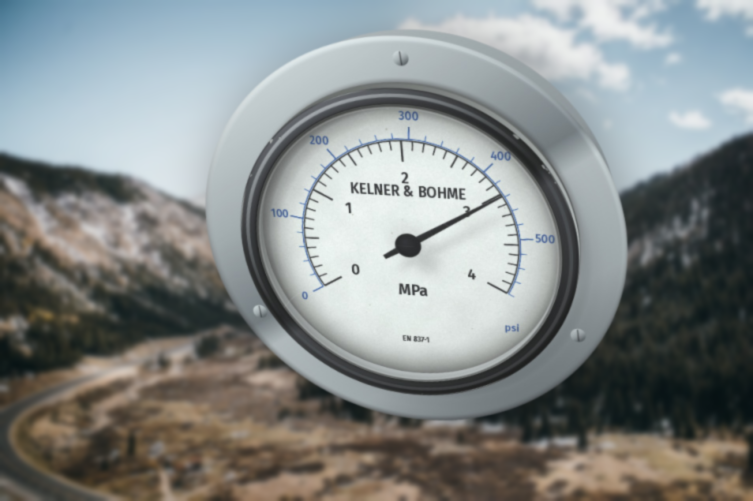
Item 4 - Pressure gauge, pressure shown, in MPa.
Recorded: 3 MPa
